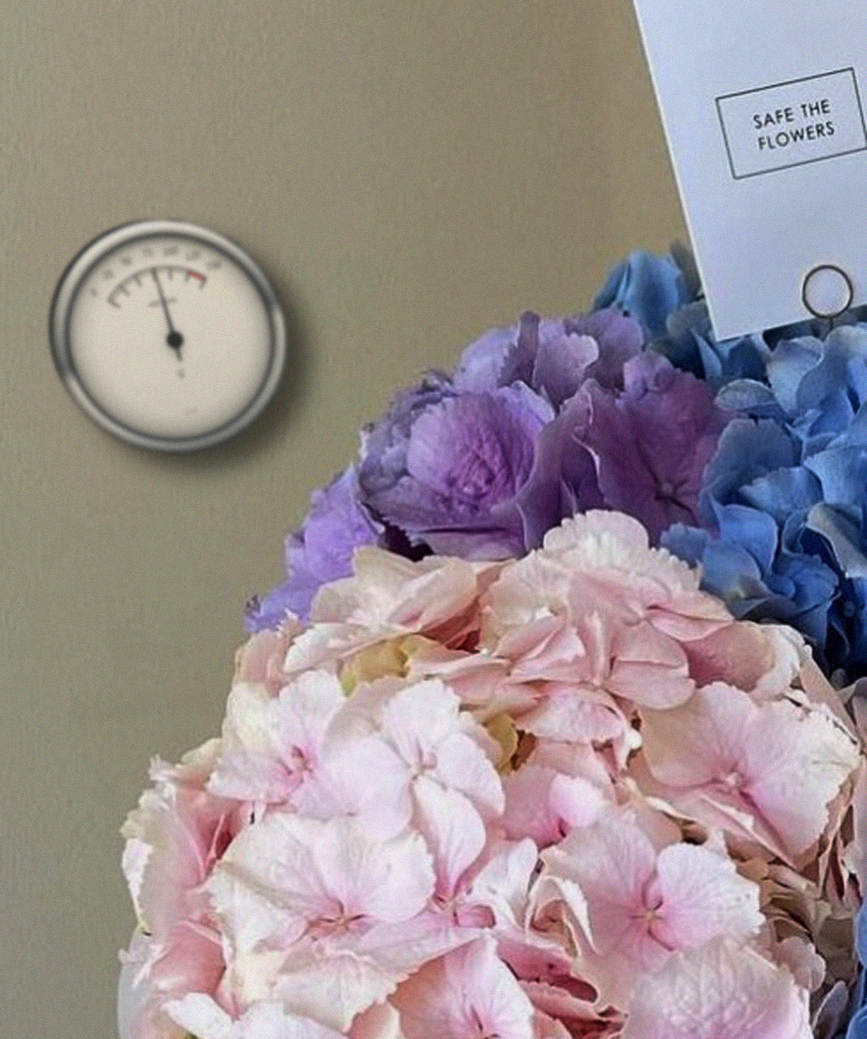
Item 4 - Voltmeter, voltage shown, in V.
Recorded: 75 V
